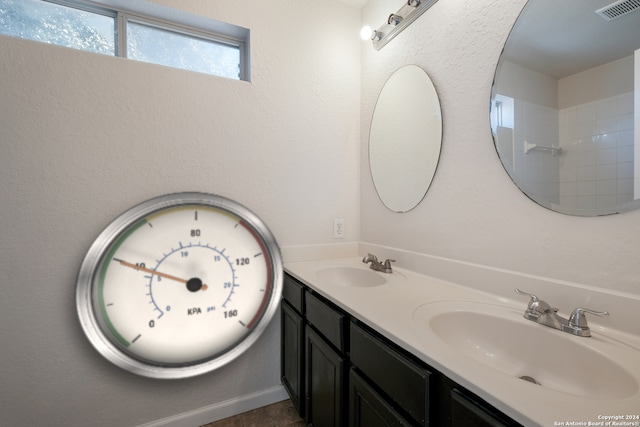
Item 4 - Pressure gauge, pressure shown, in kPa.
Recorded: 40 kPa
